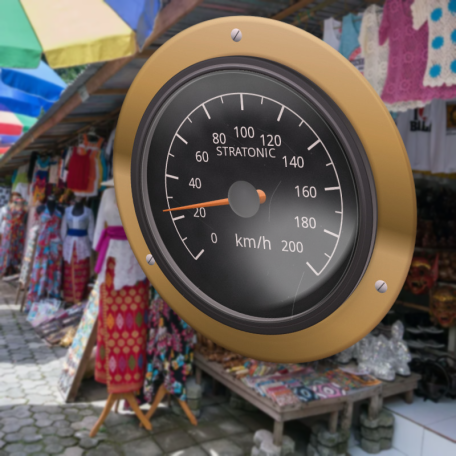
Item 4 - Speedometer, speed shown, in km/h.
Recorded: 25 km/h
